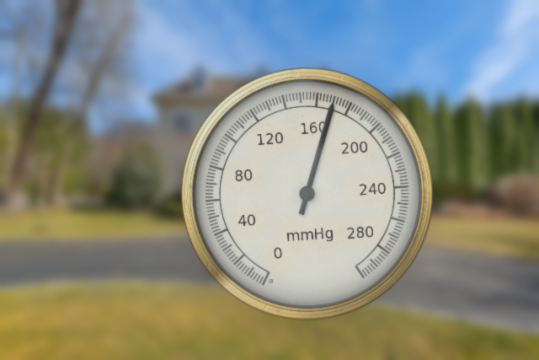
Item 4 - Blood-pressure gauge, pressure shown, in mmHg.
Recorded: 170 mmHg
